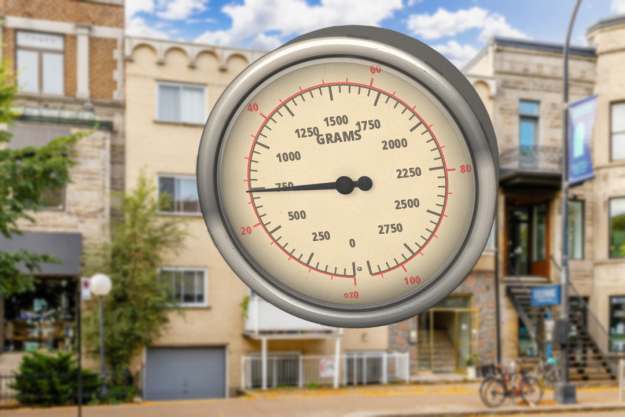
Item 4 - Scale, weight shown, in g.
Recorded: 750 g
